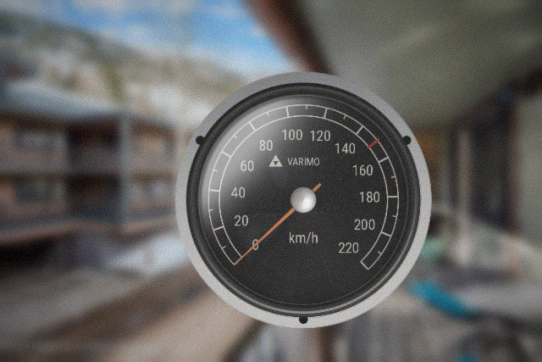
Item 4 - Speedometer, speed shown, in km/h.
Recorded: 0 km/h
